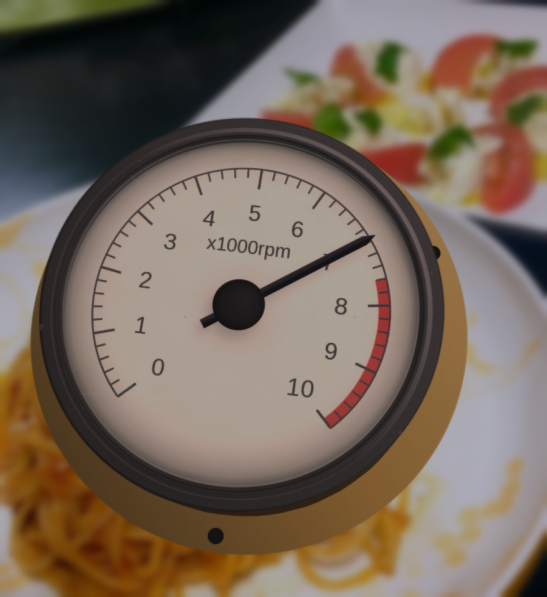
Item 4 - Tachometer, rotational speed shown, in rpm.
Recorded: 7000 rpm
